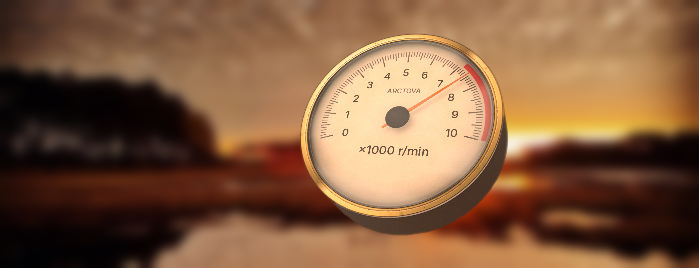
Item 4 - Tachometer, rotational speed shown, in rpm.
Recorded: 7500 rpm
